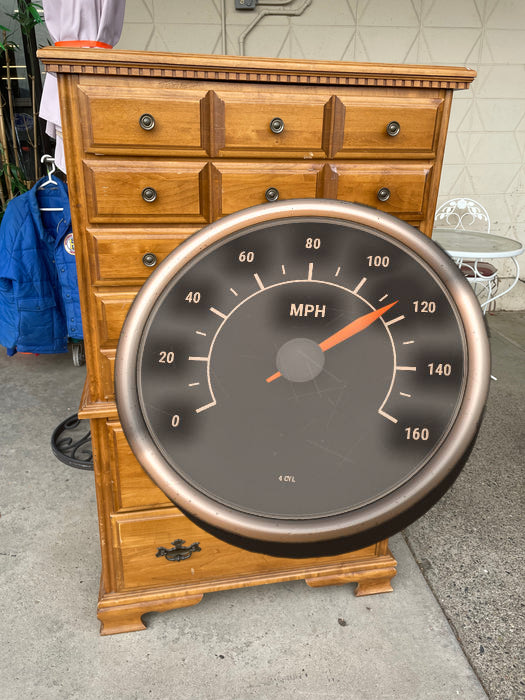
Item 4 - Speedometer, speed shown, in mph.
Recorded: 115 mph
